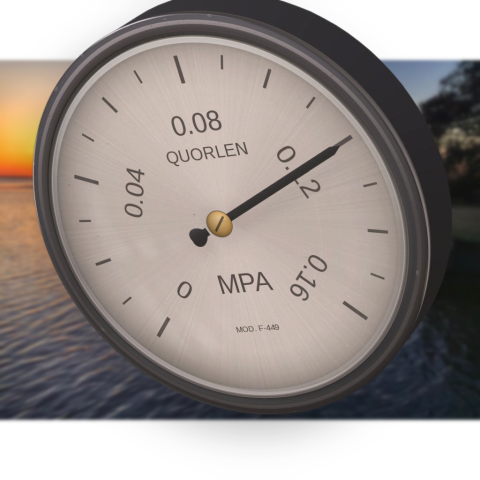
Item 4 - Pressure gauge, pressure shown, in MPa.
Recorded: 0.12 MPa
